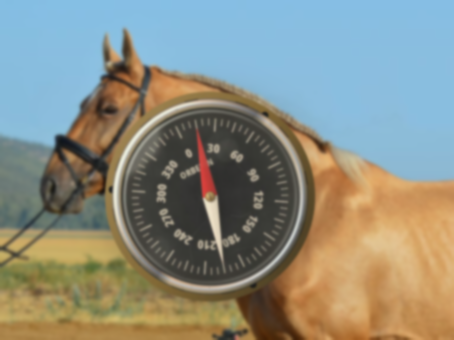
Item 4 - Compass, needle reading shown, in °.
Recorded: 15 °
